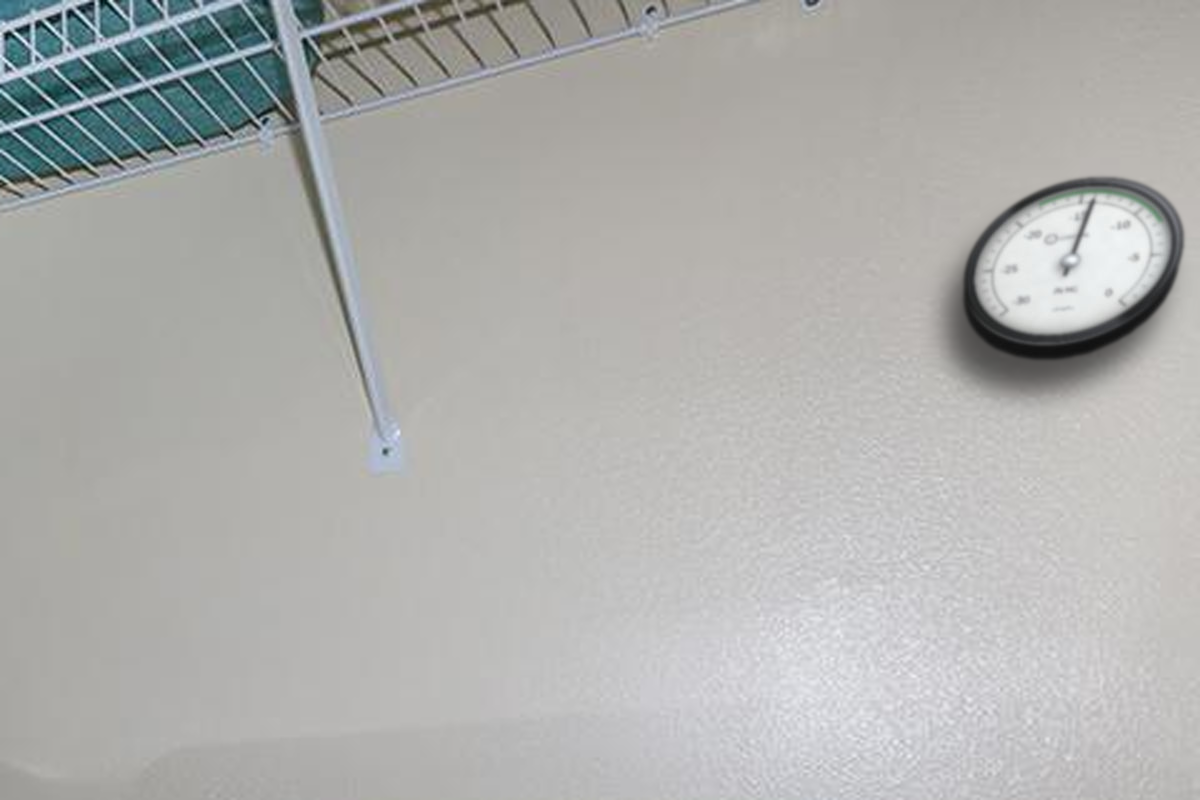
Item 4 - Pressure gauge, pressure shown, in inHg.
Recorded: -14 inHg
